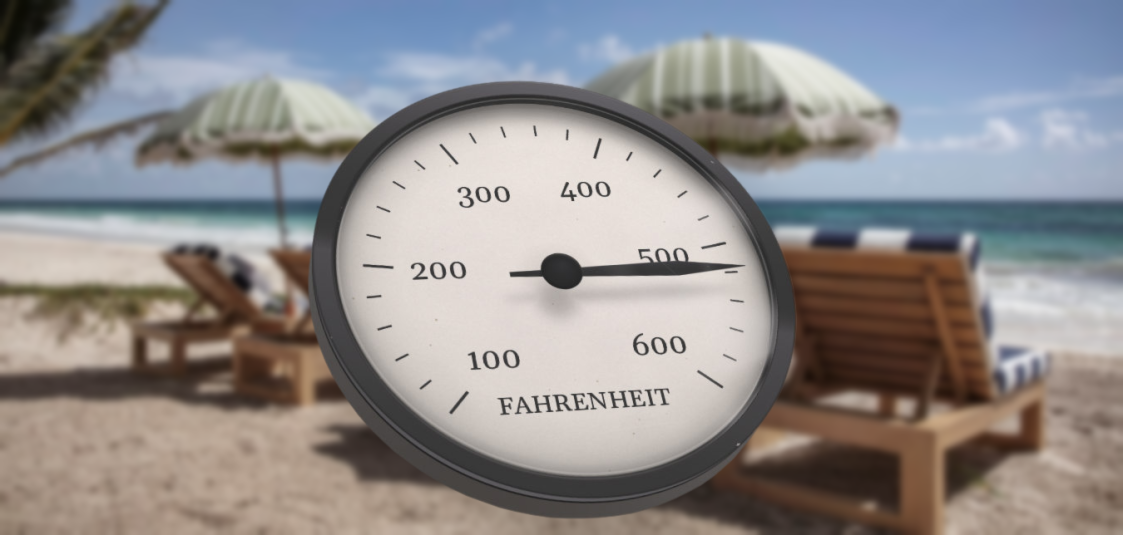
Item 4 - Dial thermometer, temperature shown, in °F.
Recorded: 520 °F
